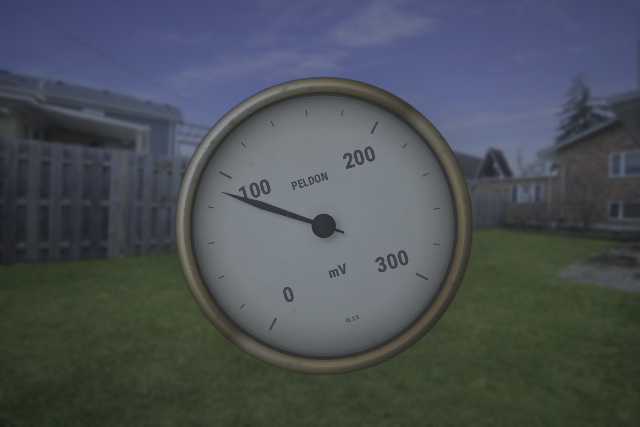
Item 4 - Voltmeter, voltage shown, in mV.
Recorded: 90 mV
